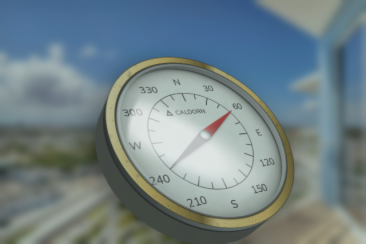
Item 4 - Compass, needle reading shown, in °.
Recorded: 60 °
